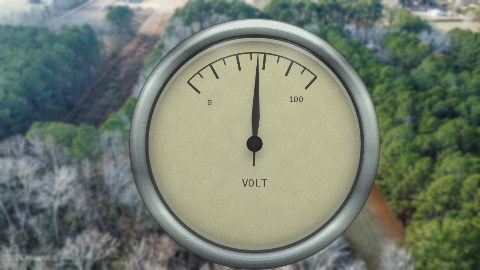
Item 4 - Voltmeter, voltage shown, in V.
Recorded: 55 V
